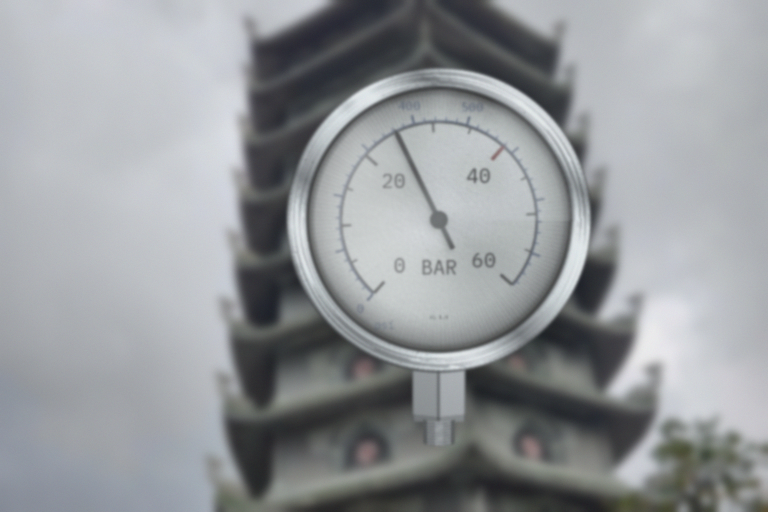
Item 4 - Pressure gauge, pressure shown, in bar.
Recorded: 25 bar
